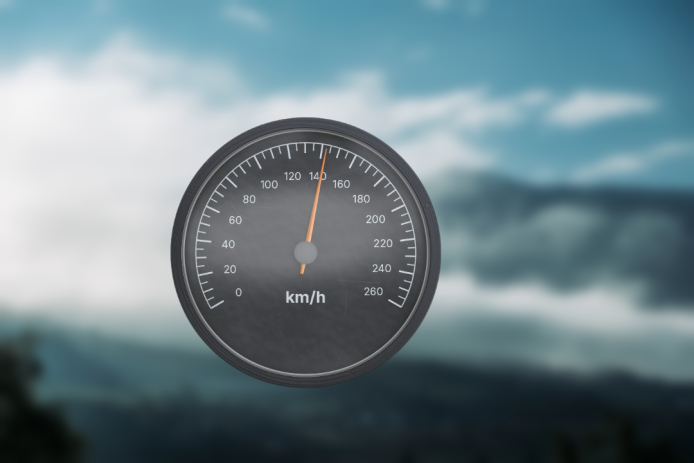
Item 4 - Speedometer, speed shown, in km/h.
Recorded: 142.5 km/h
